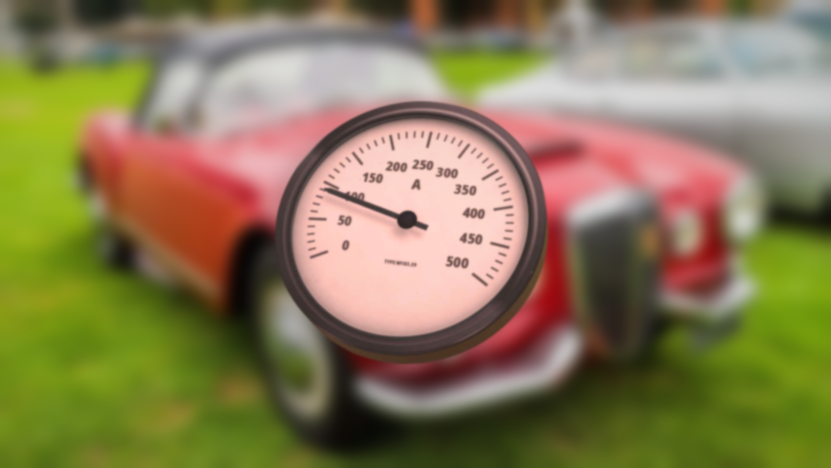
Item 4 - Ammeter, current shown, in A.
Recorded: 90 A
